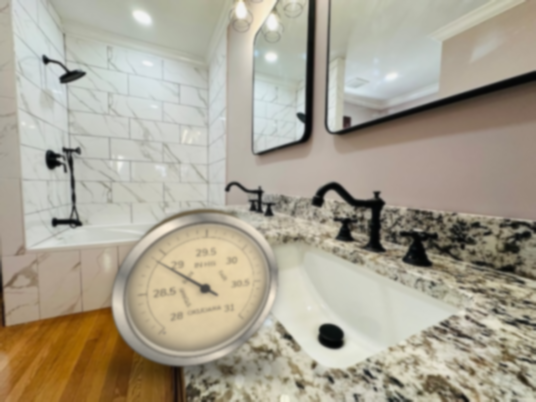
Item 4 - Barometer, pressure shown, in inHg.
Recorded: 28.9 inHg
